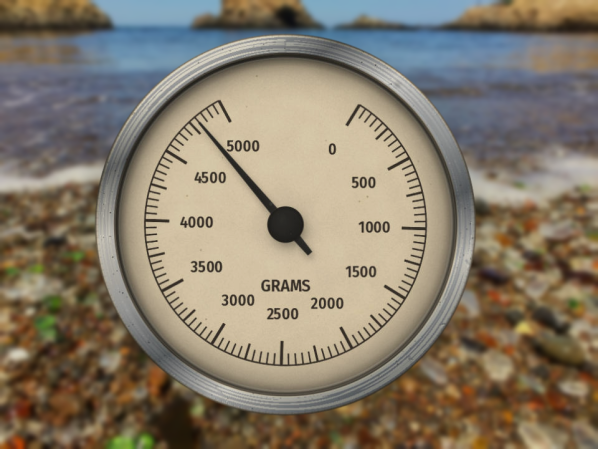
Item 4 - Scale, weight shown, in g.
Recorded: 4800 g
